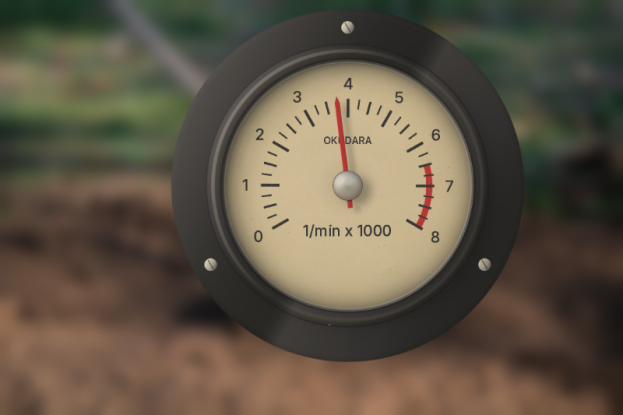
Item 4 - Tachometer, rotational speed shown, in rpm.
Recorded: 3750 rpm
